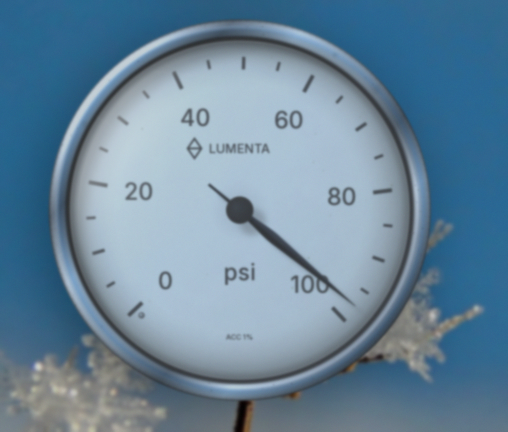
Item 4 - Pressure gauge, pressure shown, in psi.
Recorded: 97.5 psi
